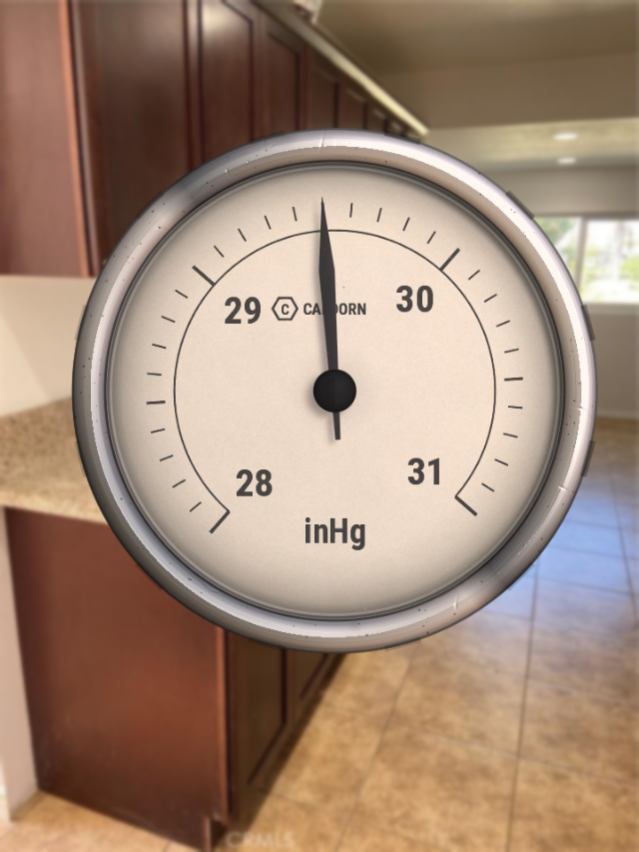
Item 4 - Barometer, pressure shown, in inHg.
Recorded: 29.5 inHg
